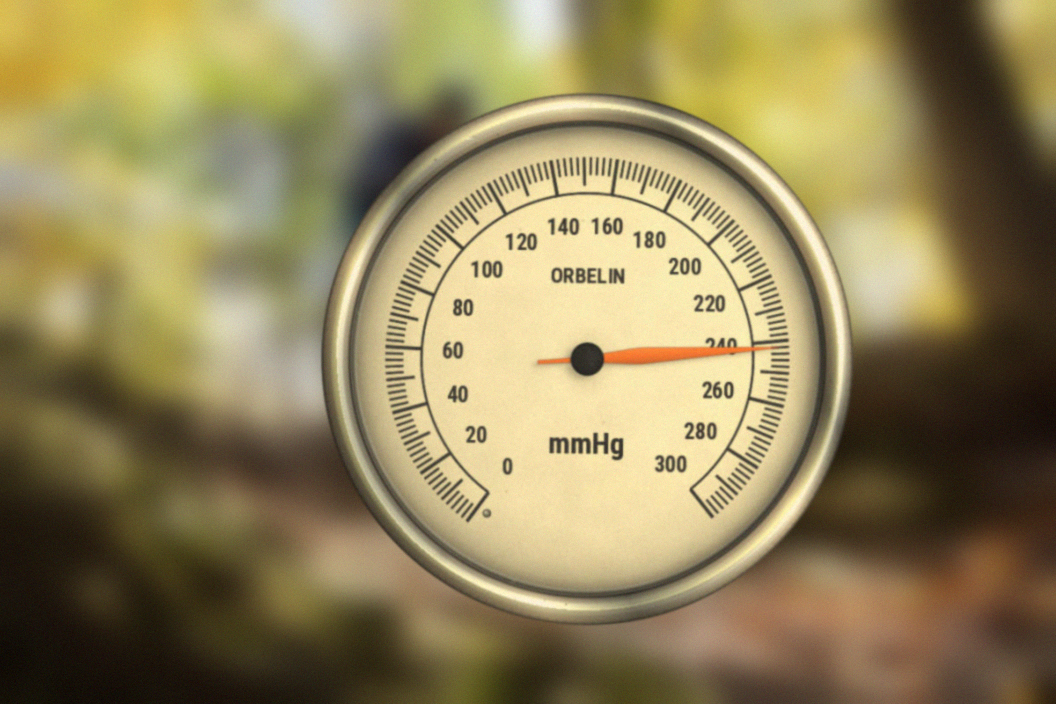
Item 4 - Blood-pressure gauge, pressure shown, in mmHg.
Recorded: 242 mmHg
